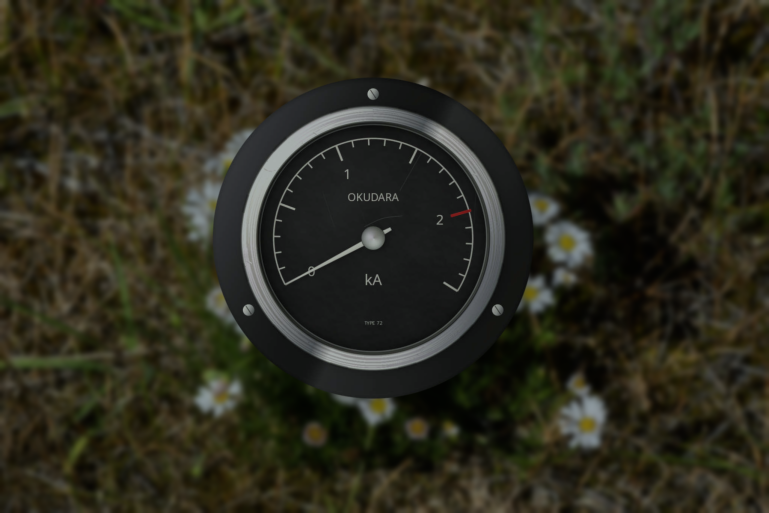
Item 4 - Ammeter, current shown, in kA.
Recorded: 0 kA
